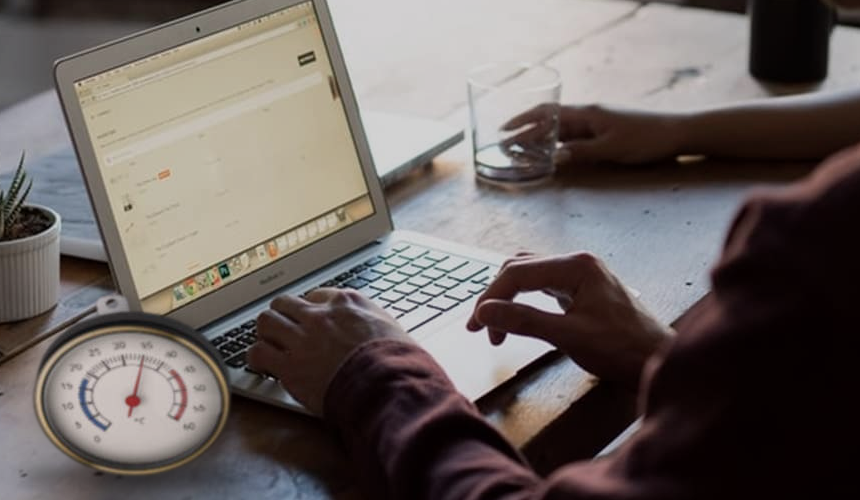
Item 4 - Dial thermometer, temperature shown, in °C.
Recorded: 35 °C
